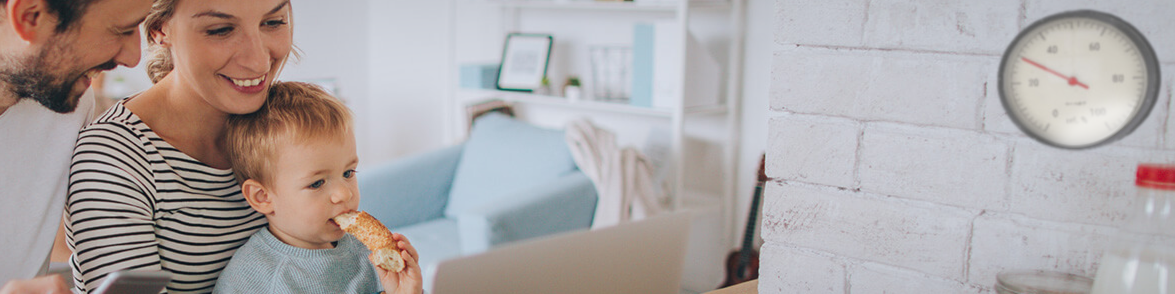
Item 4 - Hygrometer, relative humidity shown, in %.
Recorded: 30 %
